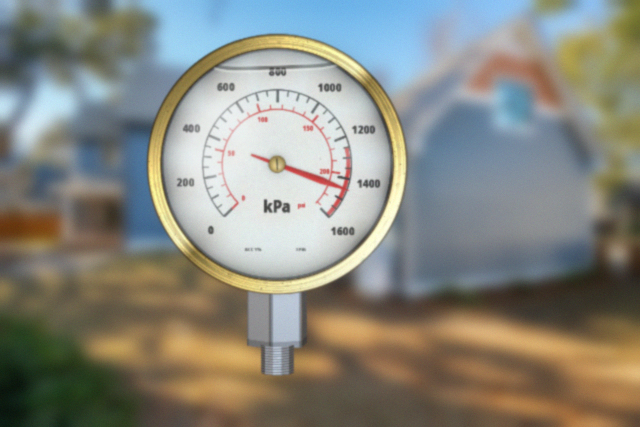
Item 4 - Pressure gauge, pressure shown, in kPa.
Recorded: 1450 kPa
